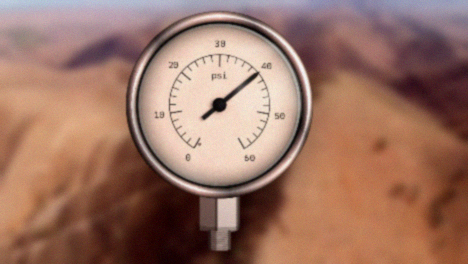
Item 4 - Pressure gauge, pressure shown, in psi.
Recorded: 40 psi
